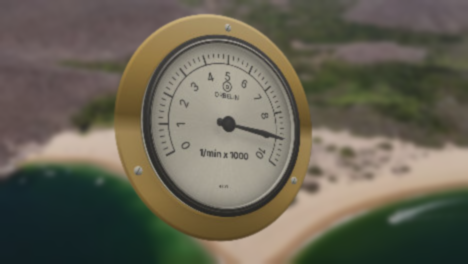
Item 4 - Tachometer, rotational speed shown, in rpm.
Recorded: 9000 rpm
